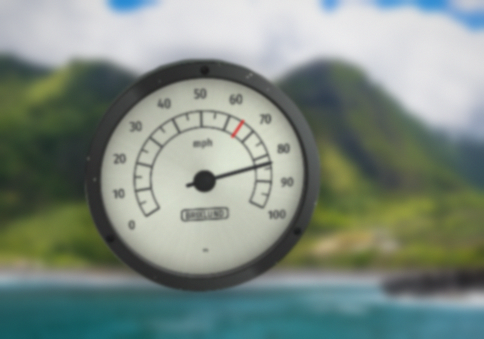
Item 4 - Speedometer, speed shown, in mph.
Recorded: 82.5 mph
